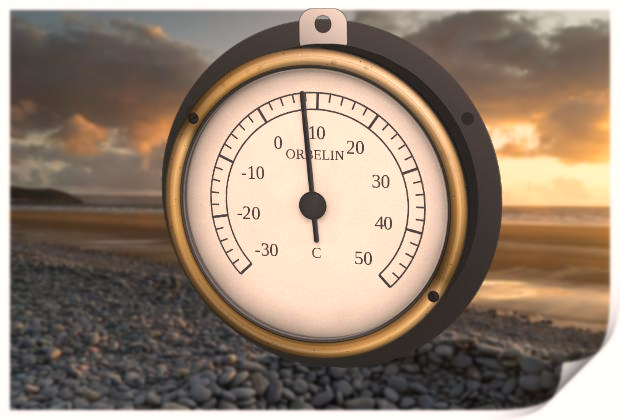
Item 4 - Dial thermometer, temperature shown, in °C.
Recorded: 8 °C
